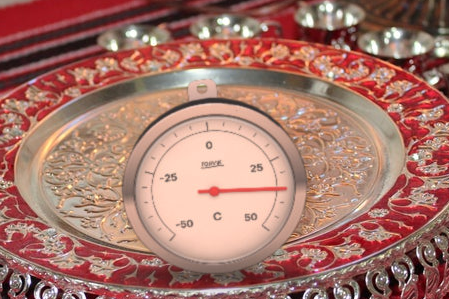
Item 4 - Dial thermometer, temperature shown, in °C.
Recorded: 35 °C
